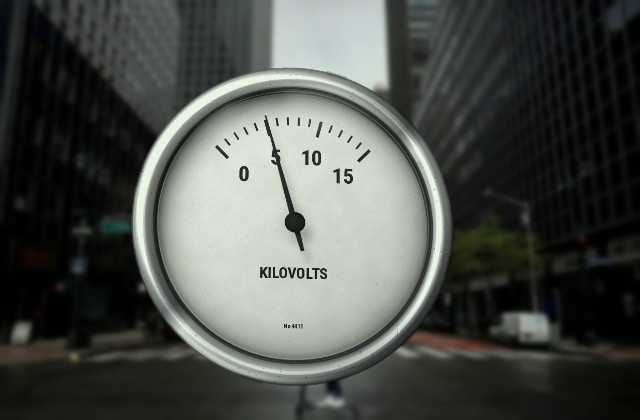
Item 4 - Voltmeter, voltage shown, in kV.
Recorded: 5 kV
